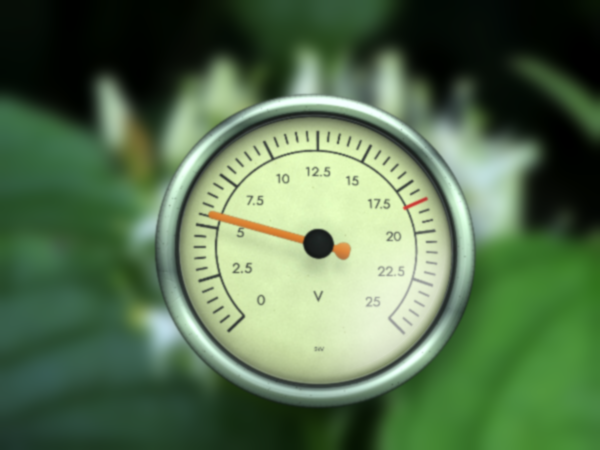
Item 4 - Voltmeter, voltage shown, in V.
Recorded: 5.5 V
